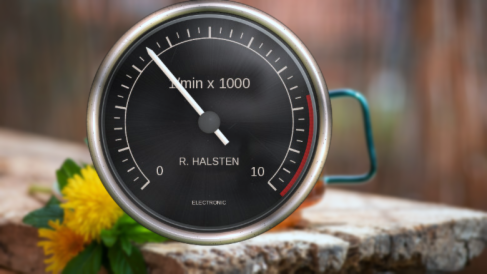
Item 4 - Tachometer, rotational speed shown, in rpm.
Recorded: 3500 rpm
